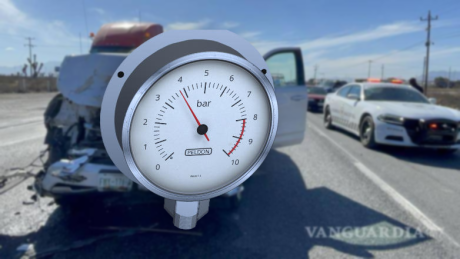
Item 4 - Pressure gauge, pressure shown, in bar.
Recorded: 3.8 bar
